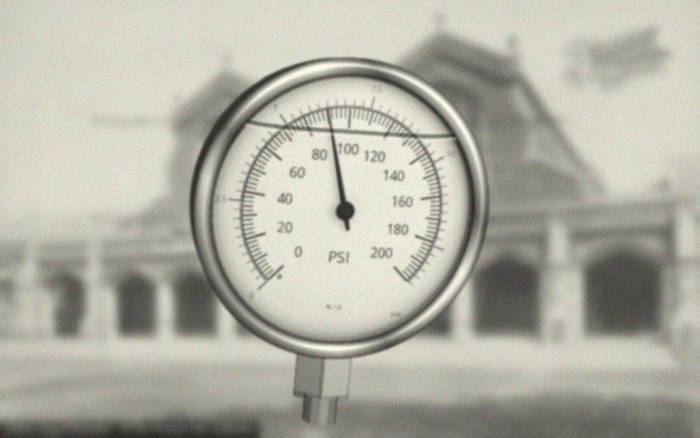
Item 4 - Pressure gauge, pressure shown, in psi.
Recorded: 90 psi
